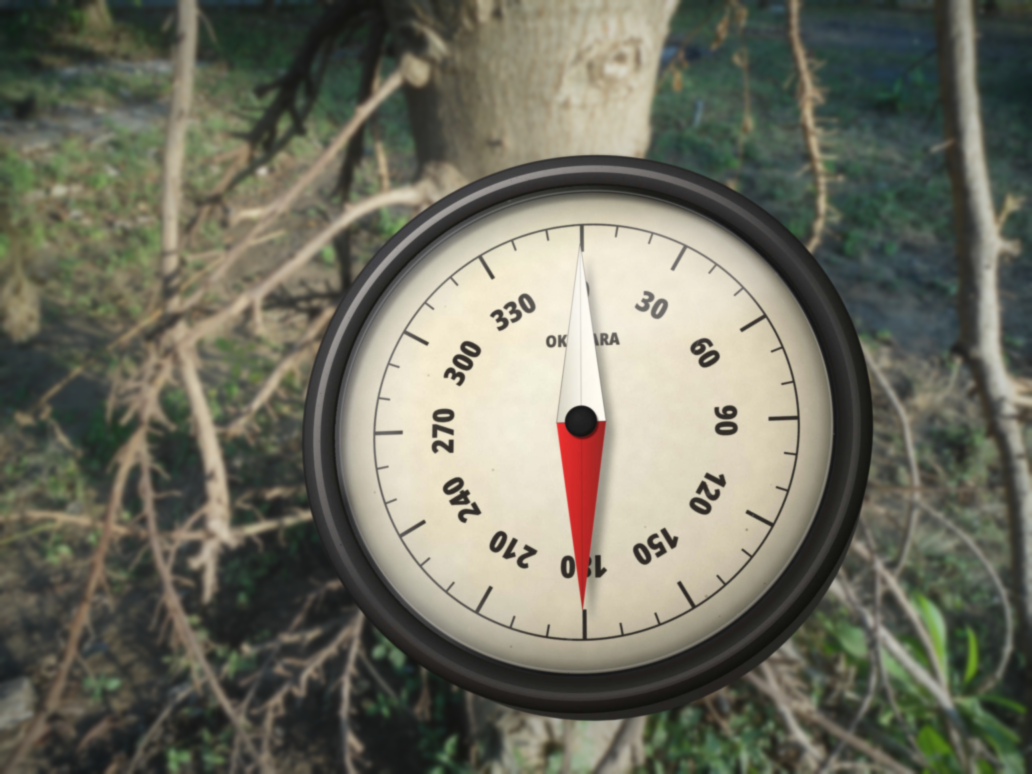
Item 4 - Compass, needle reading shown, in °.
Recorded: 180 °
